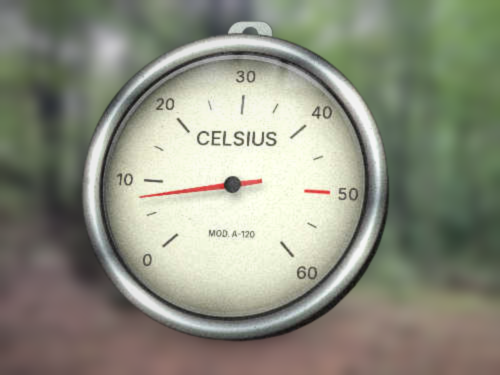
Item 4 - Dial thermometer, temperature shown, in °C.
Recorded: 7.5 °C
